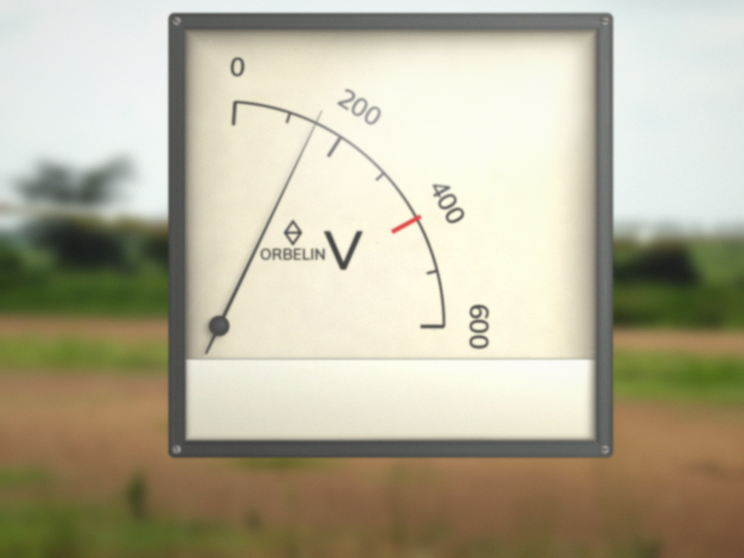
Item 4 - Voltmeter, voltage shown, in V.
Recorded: 150 V
